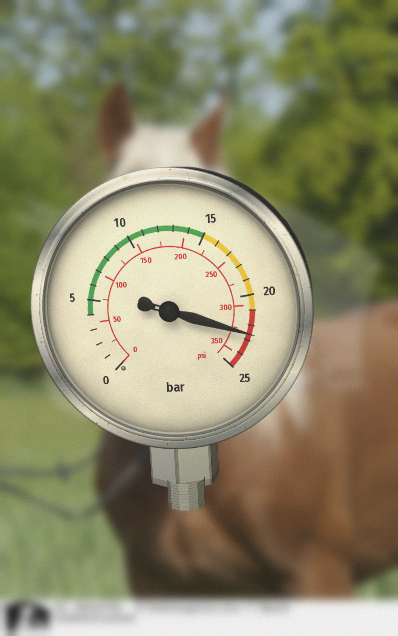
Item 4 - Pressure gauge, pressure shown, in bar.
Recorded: 22.5 bar
